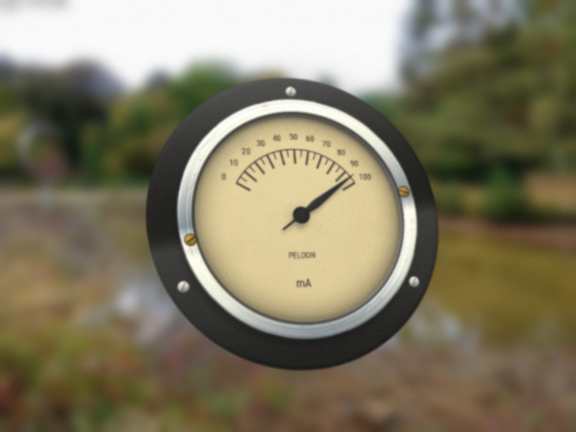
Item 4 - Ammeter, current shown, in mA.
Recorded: 95 mA
